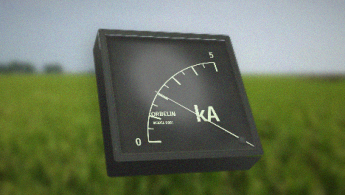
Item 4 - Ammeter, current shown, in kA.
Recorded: 2 kA
